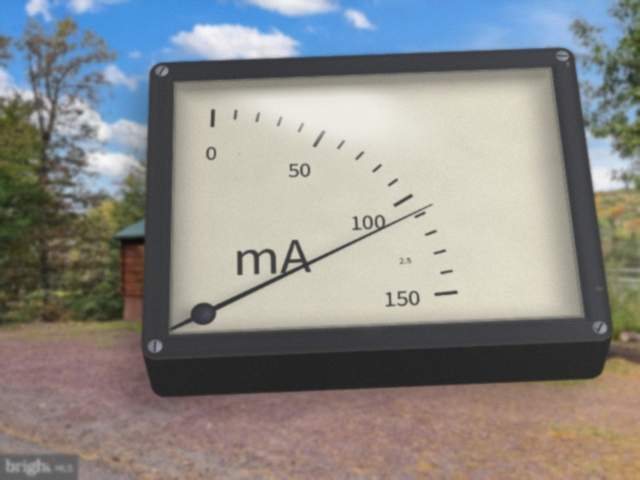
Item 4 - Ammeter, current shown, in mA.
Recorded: 110 mA
